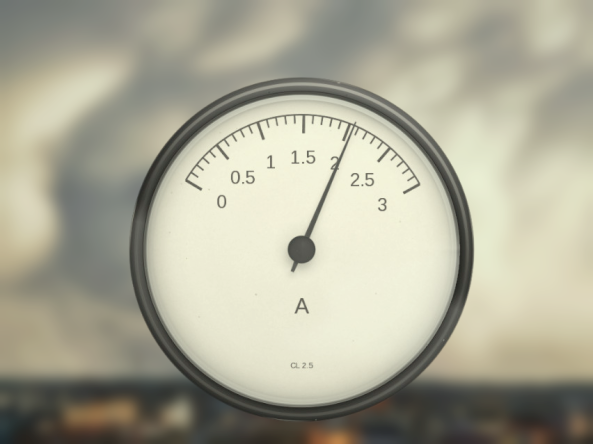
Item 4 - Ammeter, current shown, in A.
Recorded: 2.05 A
